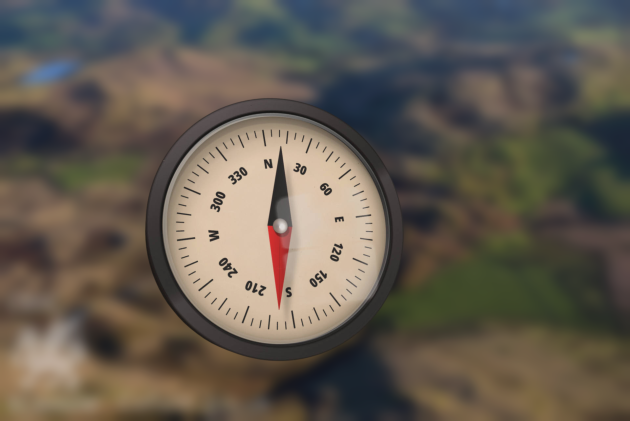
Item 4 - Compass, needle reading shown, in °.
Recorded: 190 °
